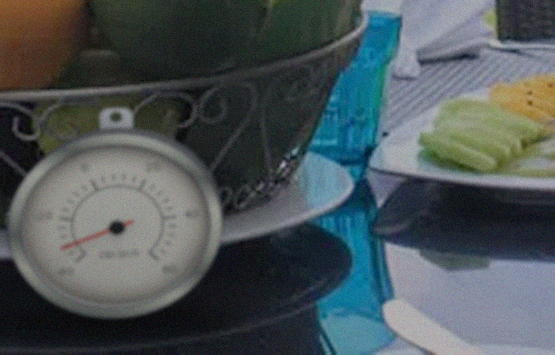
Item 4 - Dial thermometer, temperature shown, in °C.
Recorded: -32 °C
